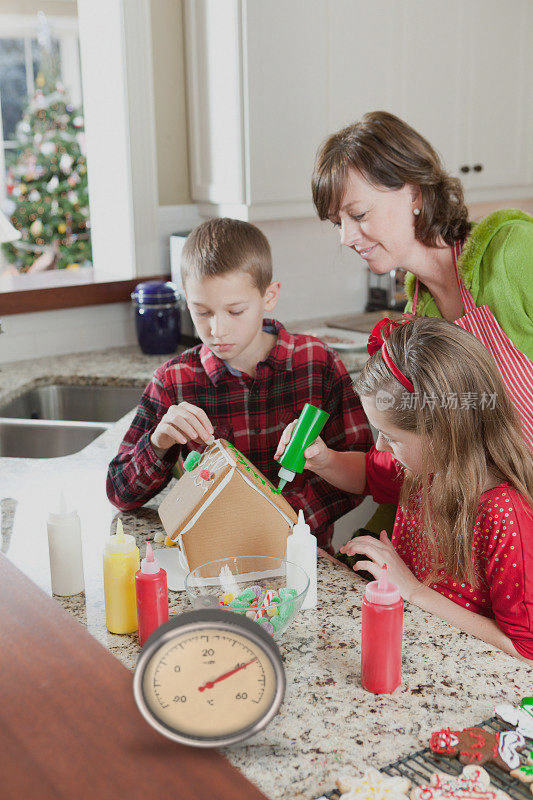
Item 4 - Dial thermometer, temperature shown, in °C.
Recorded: 40 °C
